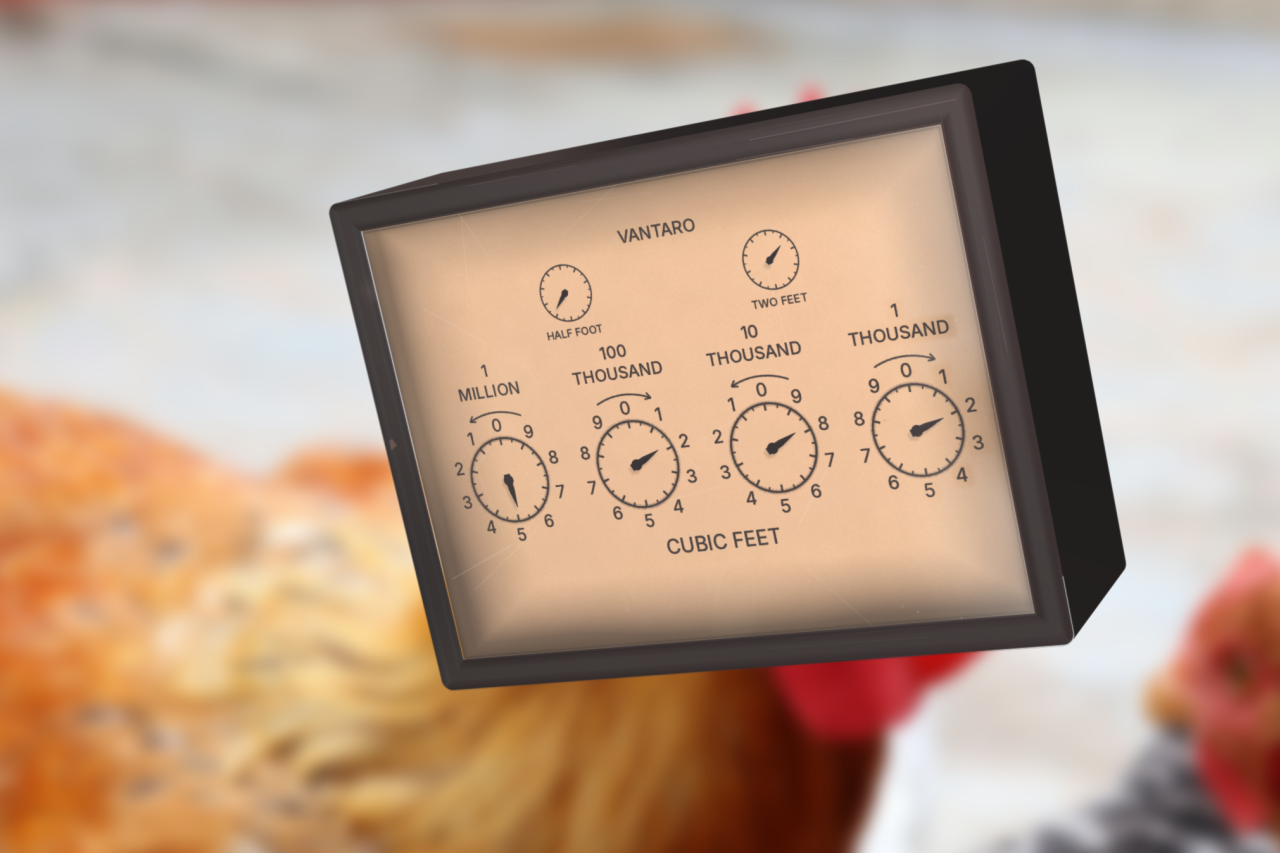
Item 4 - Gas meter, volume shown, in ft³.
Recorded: 518200 ft³
